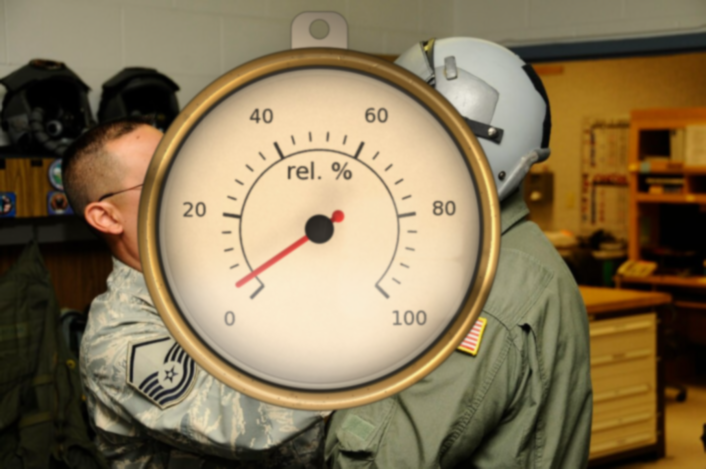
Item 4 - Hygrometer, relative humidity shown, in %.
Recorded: 4 %
